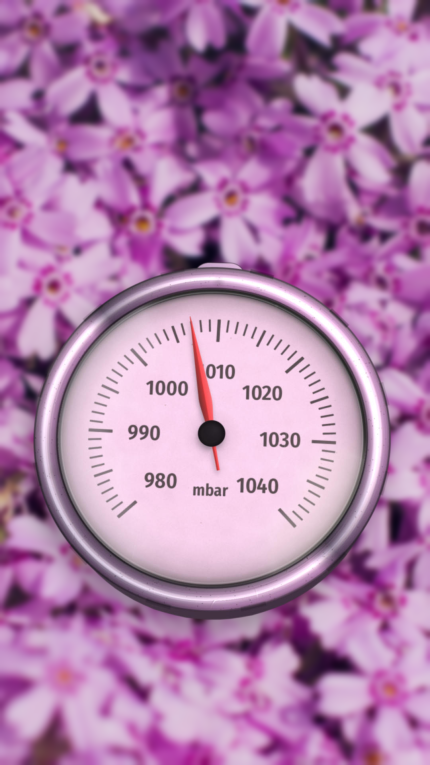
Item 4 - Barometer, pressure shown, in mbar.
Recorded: 1007 mbar
